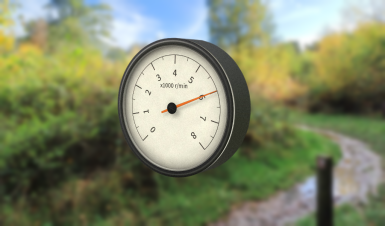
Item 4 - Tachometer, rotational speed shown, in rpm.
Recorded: 6000 rpm
